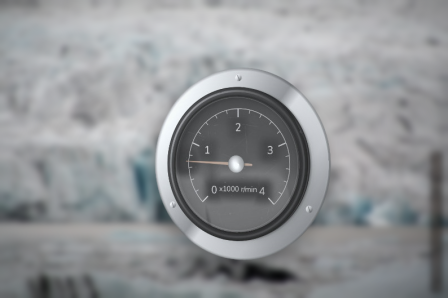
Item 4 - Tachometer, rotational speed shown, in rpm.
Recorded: 700 rpm
